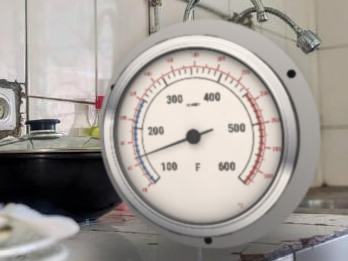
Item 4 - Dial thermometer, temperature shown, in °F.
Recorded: 150 °F
